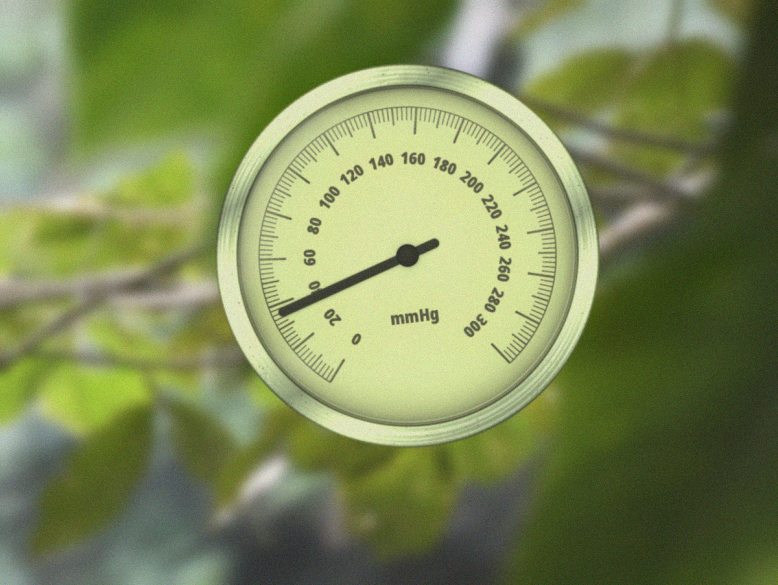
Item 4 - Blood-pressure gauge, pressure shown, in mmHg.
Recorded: 36 mmHg
